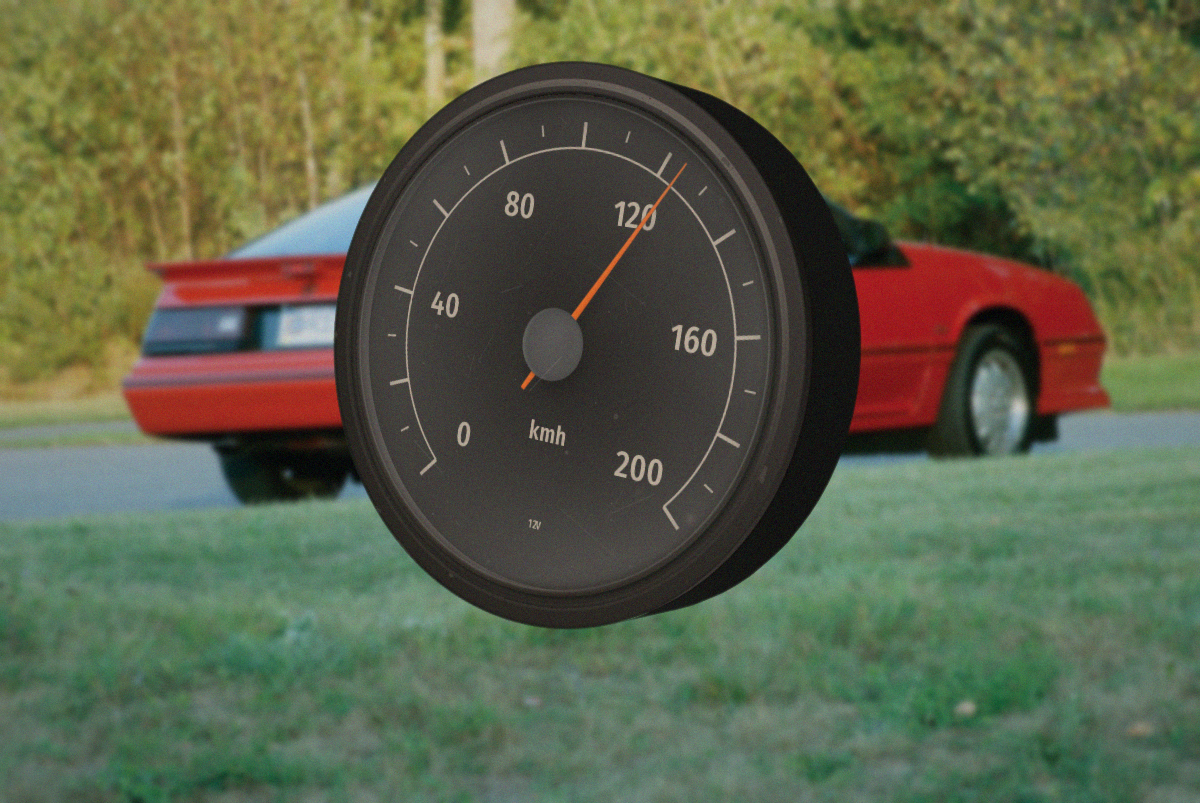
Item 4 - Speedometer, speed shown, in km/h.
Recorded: 125 km/h
